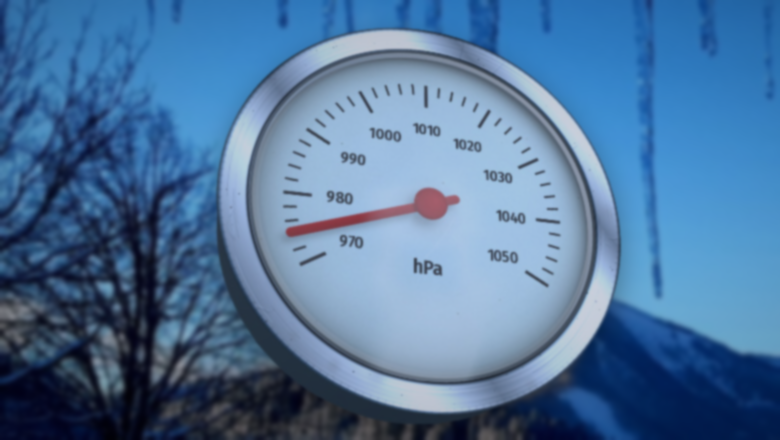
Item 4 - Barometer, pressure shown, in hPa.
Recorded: 974 hPa
